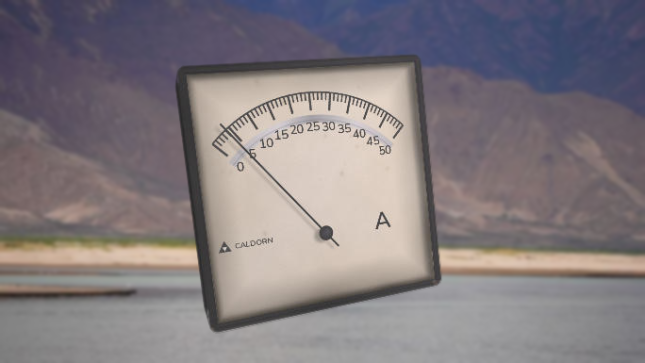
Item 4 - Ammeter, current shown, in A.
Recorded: 4 A
